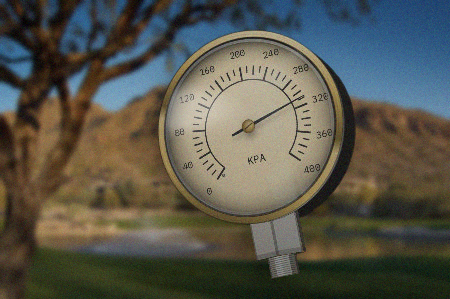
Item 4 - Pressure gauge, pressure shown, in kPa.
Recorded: 310 kPa
